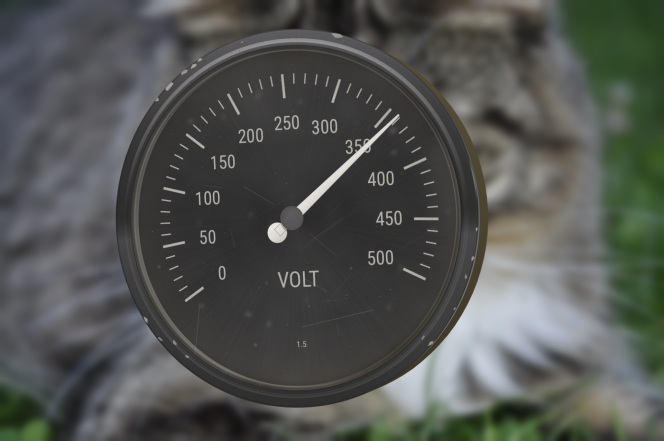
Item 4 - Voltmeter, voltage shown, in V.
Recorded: 360 V
